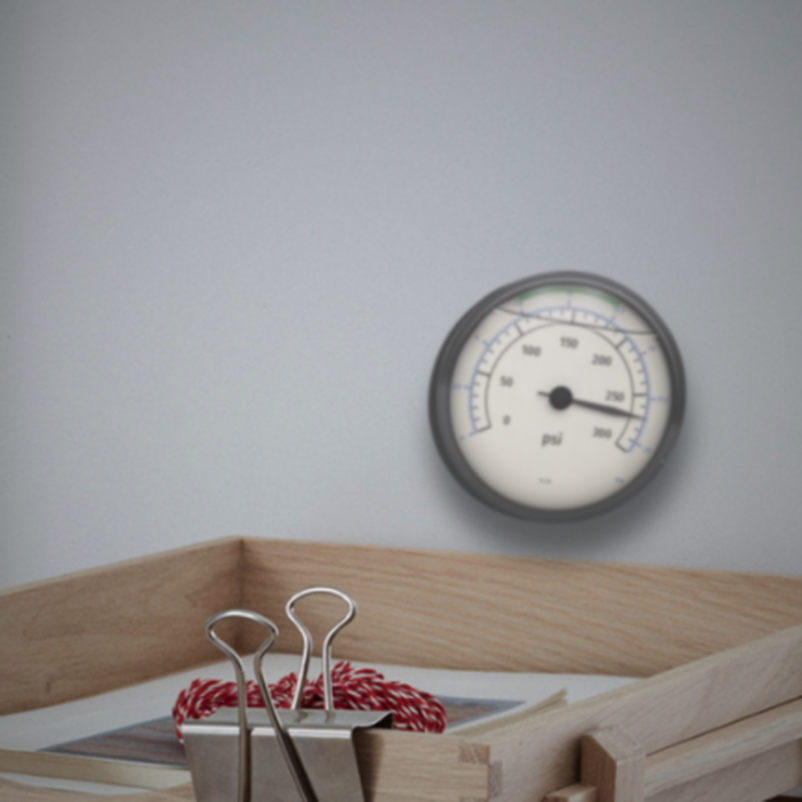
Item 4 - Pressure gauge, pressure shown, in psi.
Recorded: 270 psi
